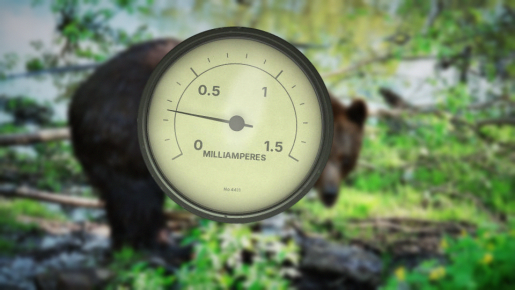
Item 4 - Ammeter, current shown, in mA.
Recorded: 0.25 mA
